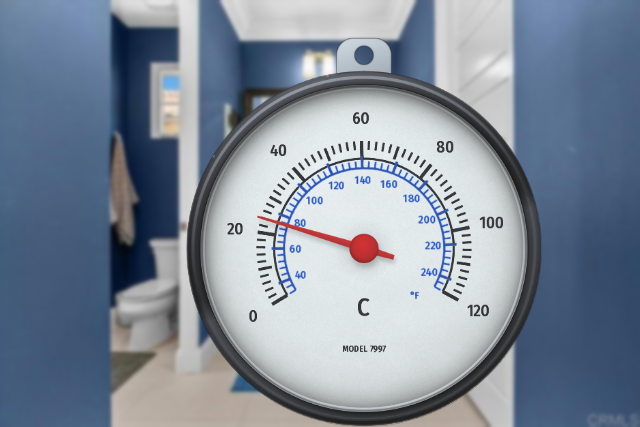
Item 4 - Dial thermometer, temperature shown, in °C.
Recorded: 24 °C
